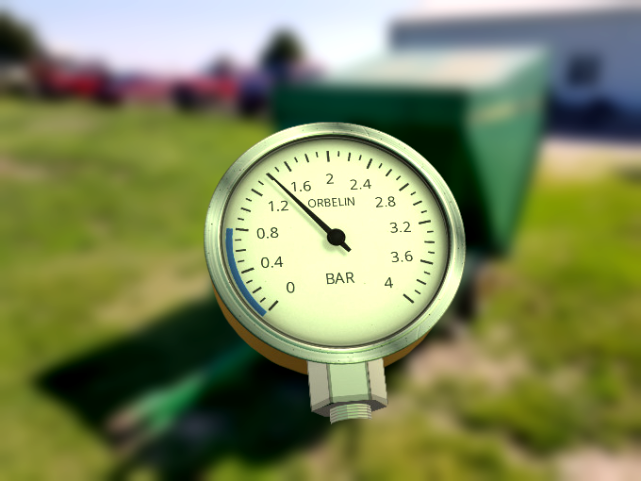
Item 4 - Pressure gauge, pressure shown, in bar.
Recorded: 1.4 bar
